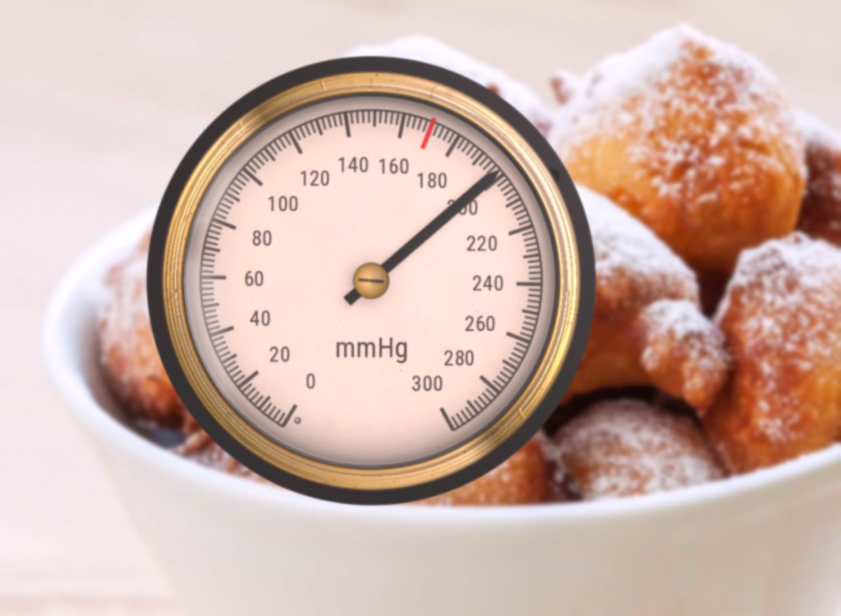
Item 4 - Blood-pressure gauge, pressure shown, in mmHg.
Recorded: 198 mmHg
